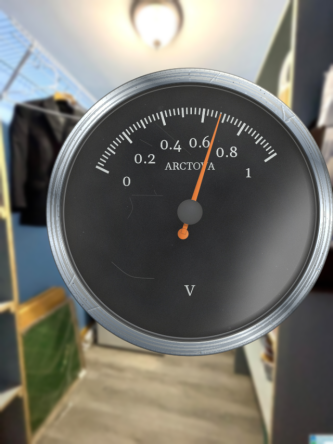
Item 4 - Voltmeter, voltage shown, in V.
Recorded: 0.68 V
